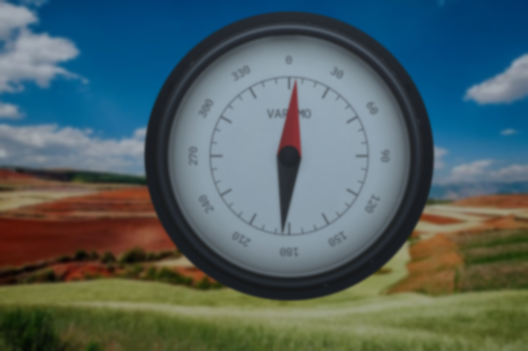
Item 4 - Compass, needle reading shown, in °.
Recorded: 5 °
